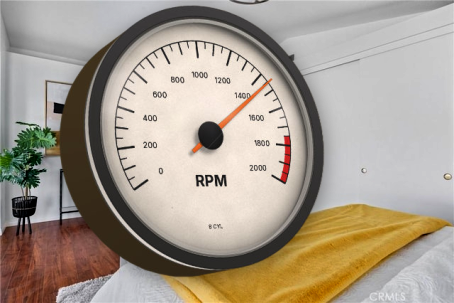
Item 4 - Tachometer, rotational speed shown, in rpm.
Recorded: 1450 rpm
